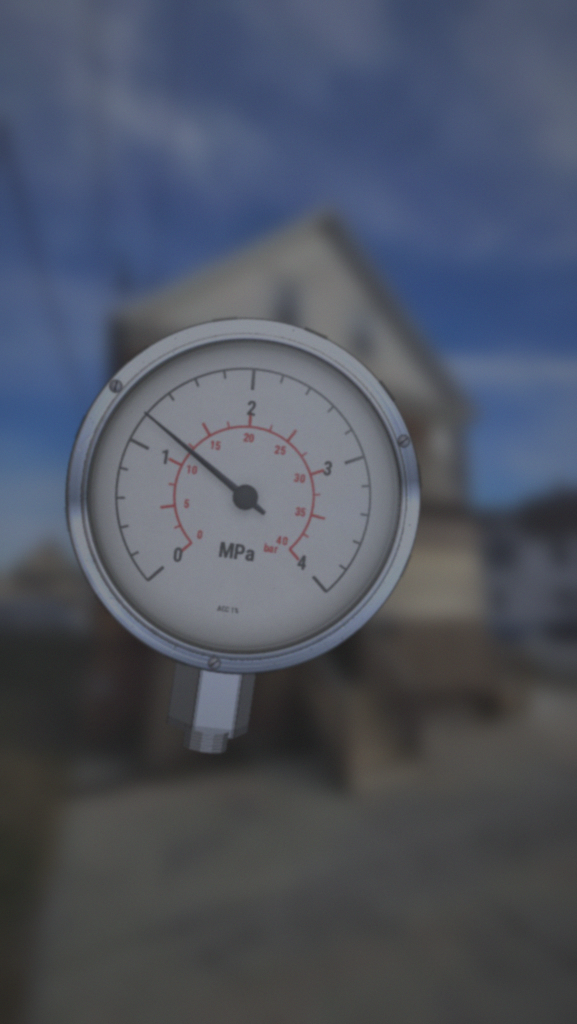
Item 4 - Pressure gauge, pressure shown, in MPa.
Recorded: 1.2 MPa
